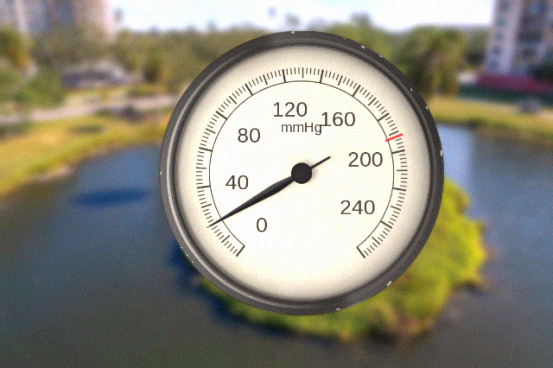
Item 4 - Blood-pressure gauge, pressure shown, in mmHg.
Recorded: 20 mmHg
